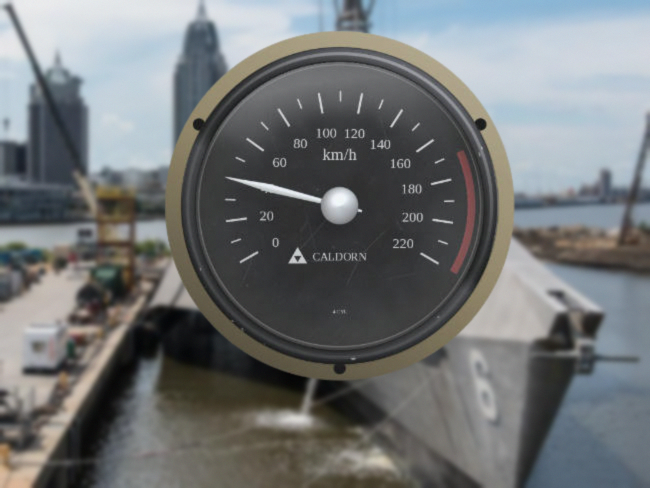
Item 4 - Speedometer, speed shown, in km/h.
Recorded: 40 km/h
